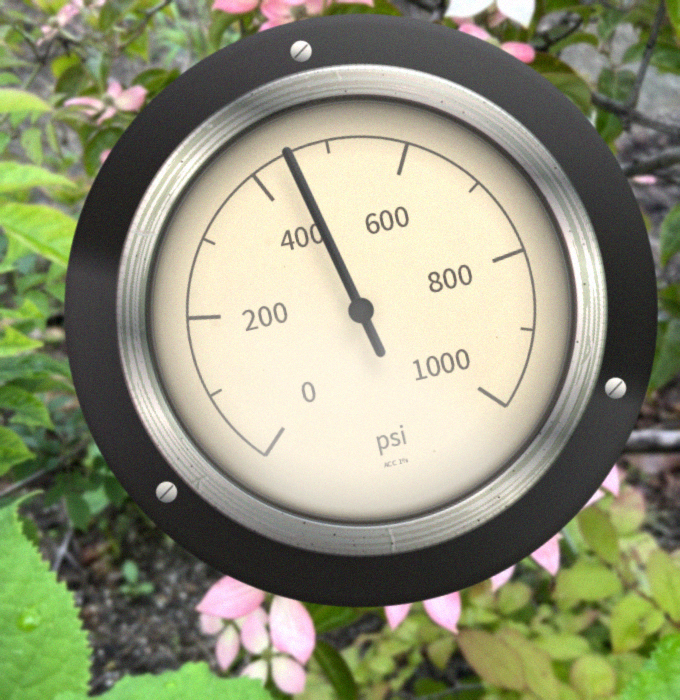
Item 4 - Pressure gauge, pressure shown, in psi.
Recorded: 450 psi
